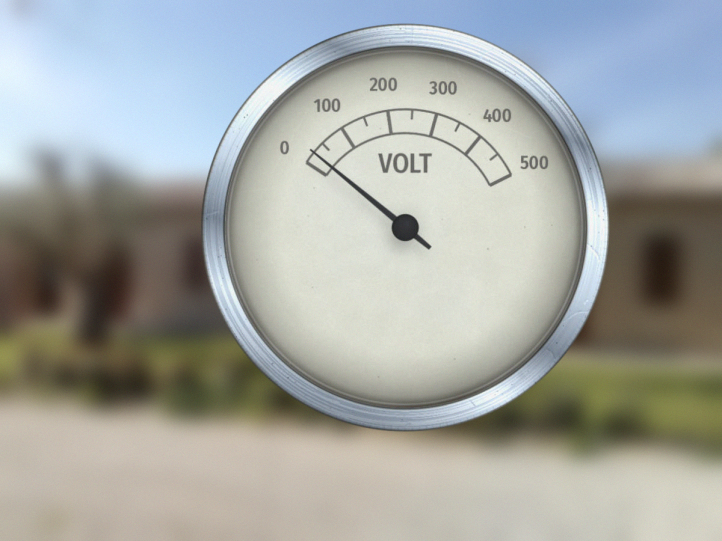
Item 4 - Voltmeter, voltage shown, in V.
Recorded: 25 V
